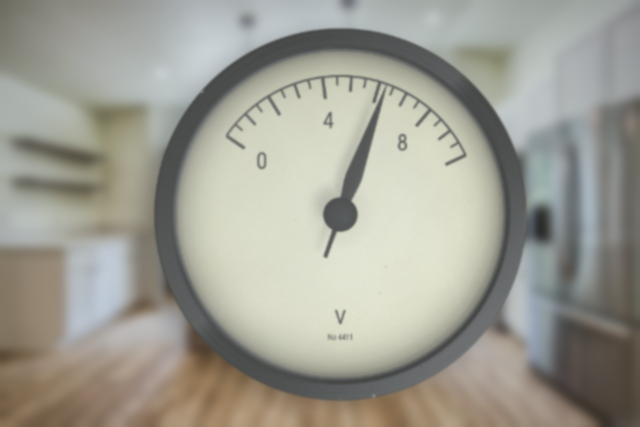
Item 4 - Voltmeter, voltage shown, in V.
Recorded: 6.25 V
